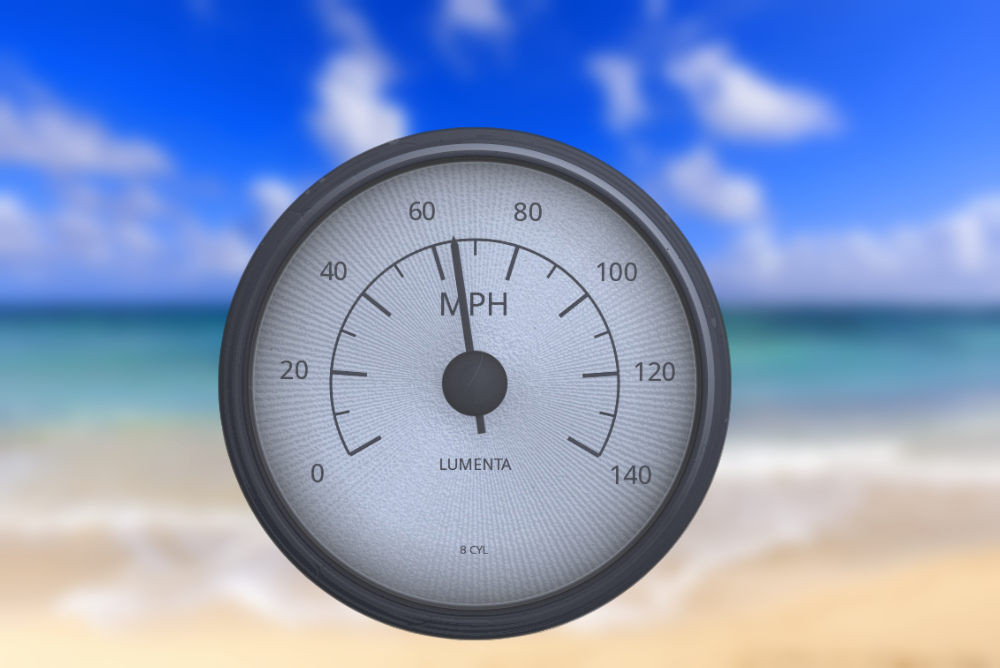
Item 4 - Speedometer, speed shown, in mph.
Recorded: 65 mph
